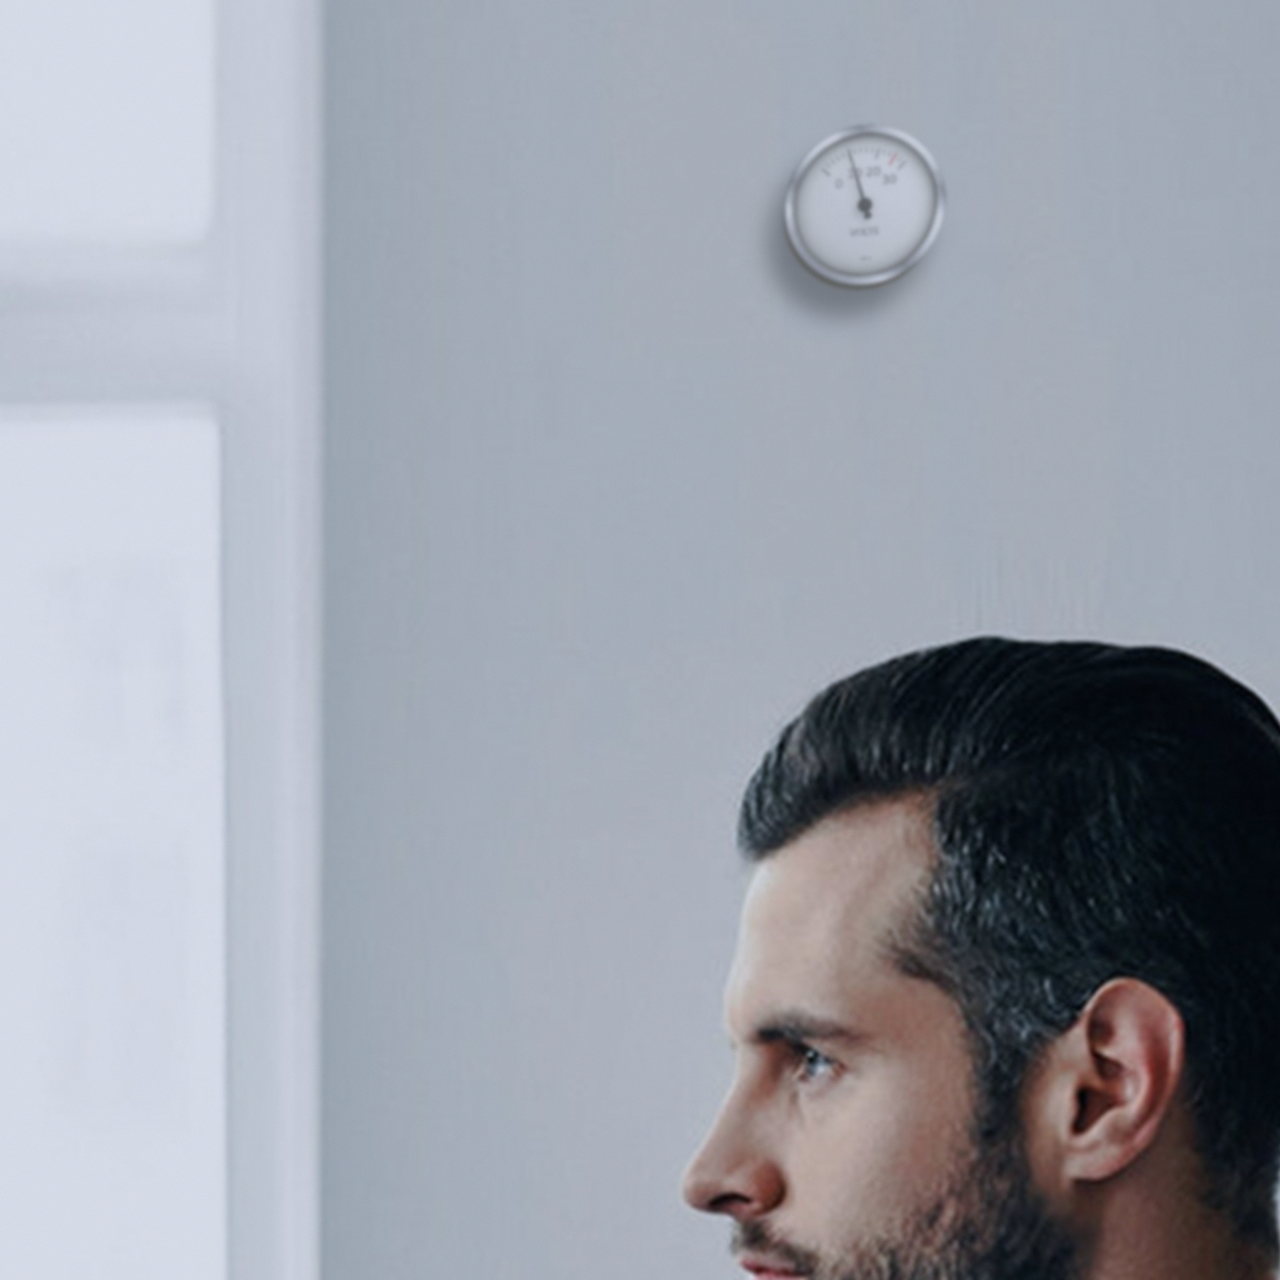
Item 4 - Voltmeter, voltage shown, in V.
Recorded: 10 V
